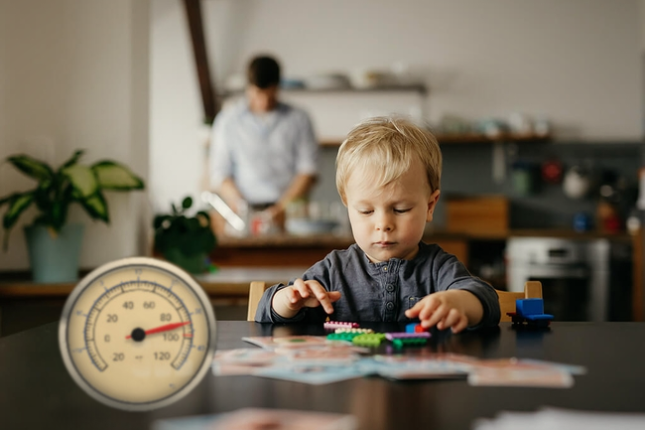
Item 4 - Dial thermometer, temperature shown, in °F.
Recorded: 90 °F
